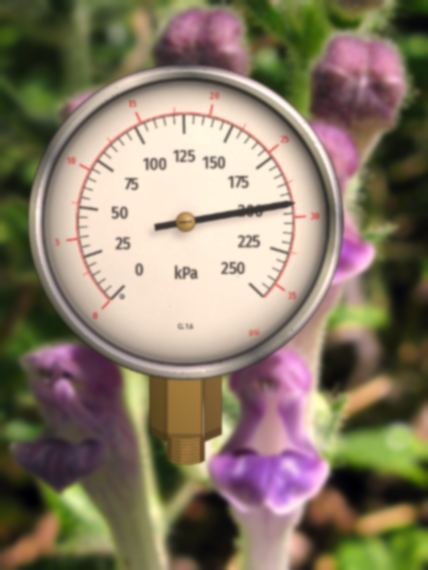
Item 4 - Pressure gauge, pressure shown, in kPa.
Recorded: 200 kPa
